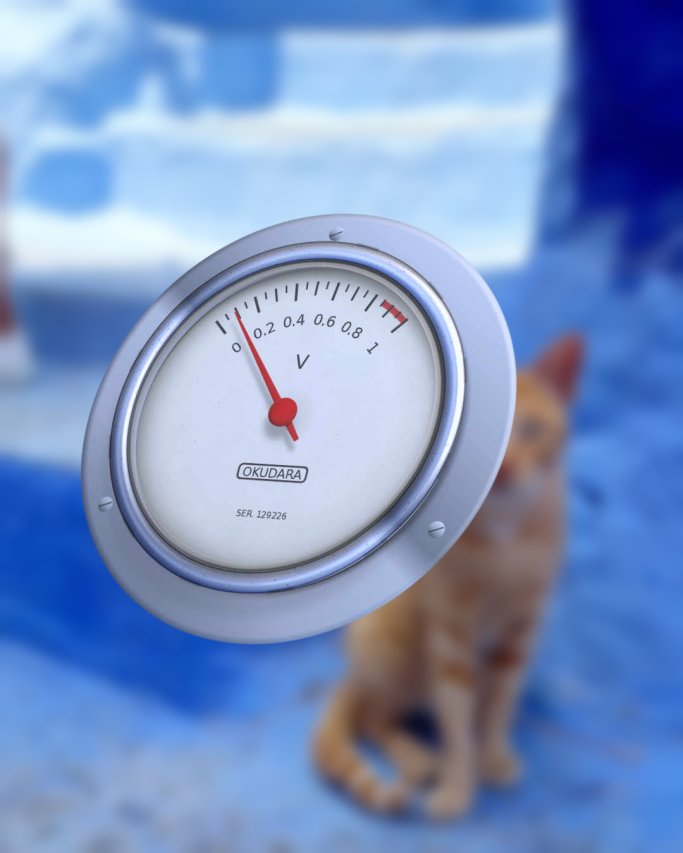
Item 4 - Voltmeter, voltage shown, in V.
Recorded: 0.1 V
